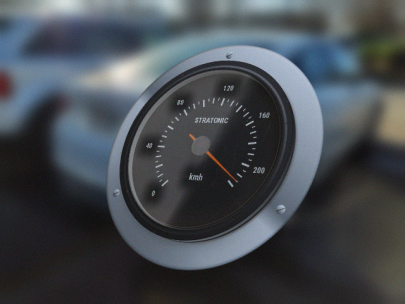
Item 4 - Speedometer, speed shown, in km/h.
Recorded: 215 km/h
